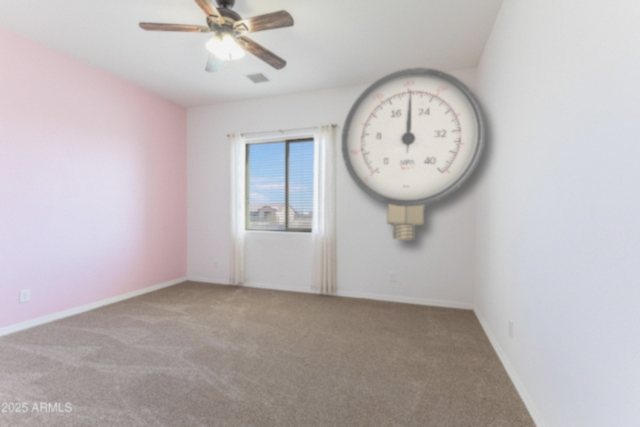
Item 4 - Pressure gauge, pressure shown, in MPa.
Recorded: 20 MPa
